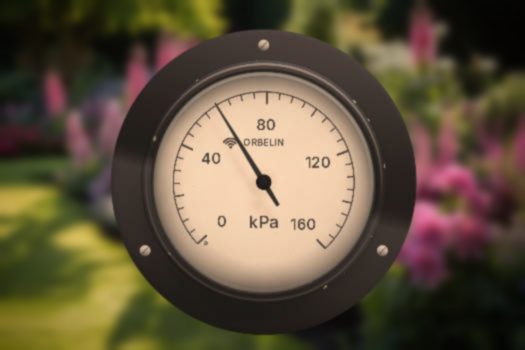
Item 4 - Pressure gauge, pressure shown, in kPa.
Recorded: 60 kPa
